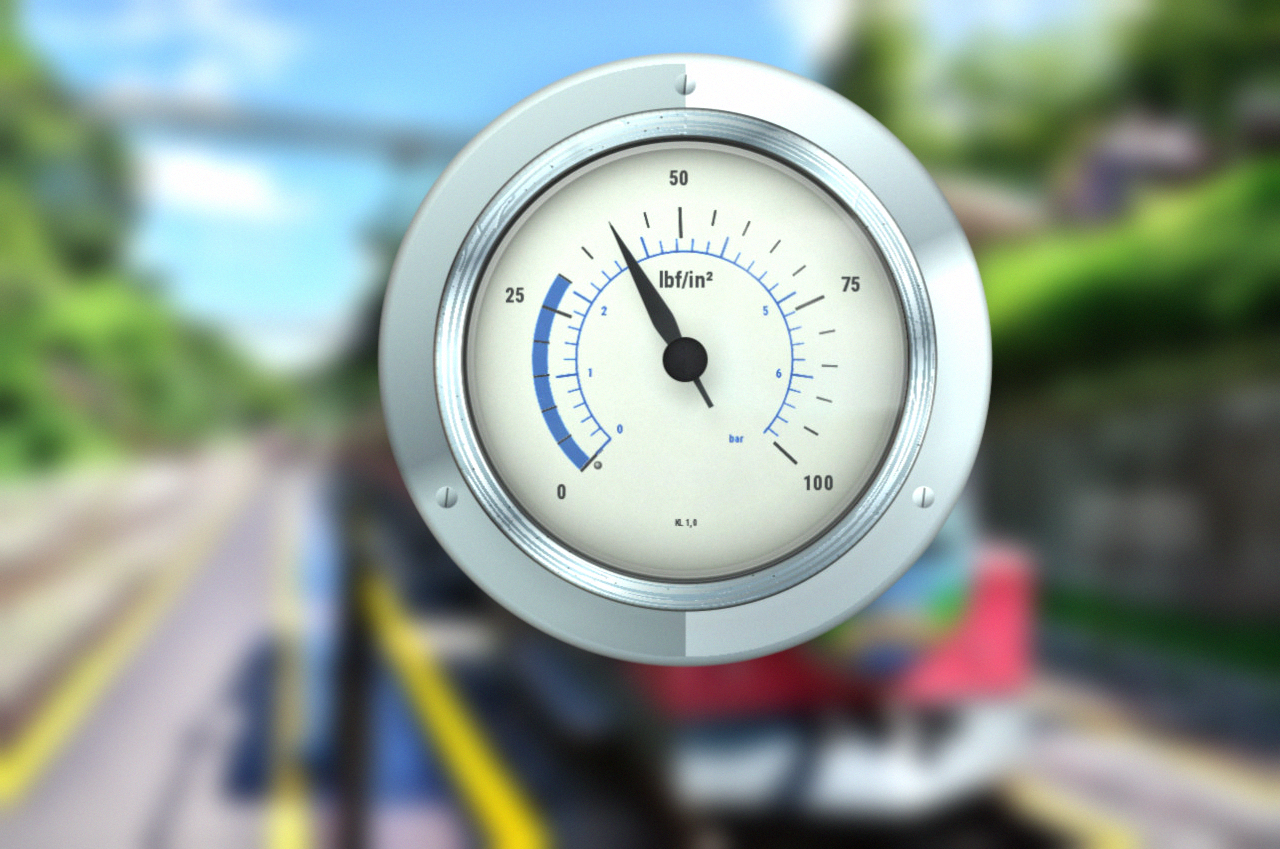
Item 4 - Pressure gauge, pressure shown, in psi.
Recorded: 40 psi
